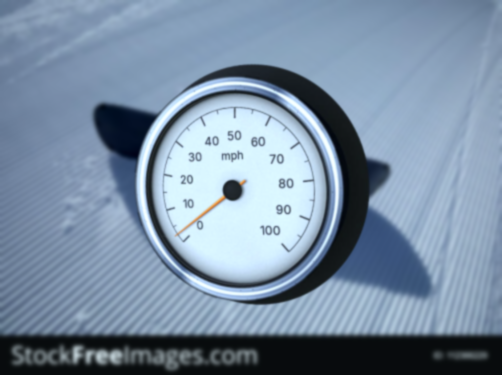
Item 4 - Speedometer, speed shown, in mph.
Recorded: 2.5 mph
